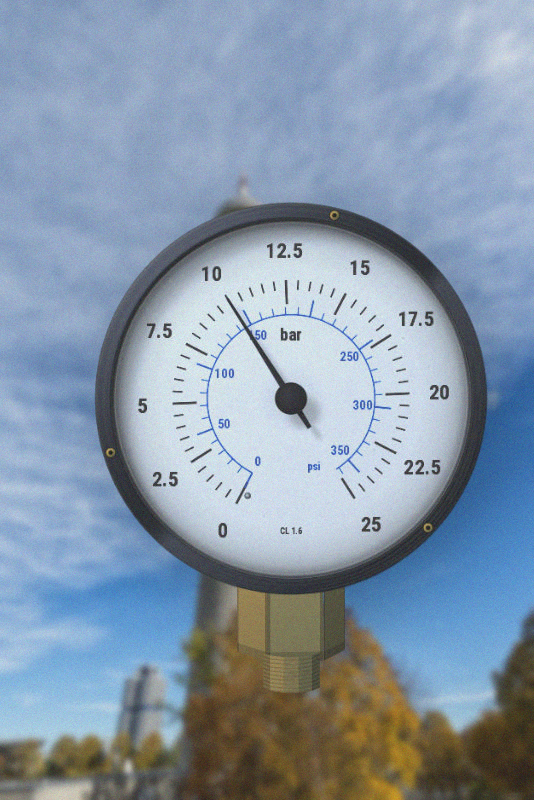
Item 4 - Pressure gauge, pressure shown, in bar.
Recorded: 10 bar
